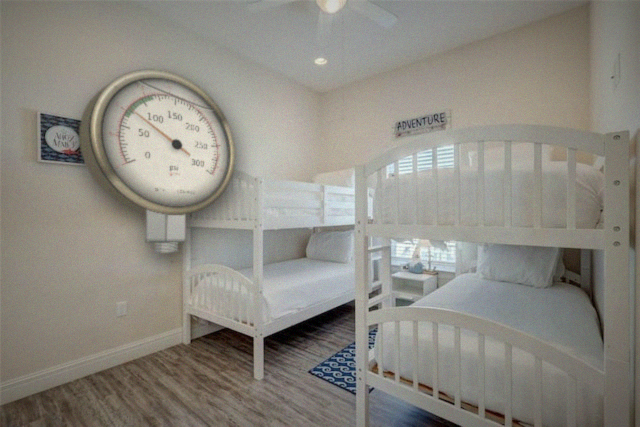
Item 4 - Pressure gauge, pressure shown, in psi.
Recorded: 75 psi
